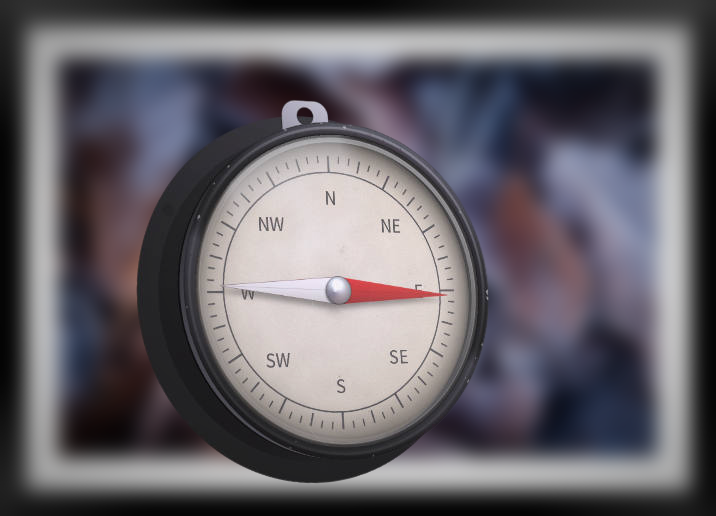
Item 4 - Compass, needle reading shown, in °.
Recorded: 92.5 °
